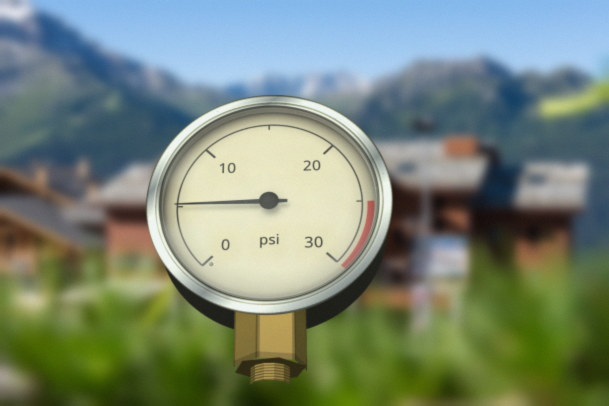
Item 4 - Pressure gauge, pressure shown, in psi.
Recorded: 5 psi
